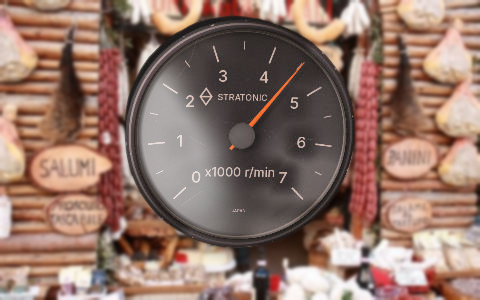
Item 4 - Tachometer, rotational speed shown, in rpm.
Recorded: 4500 rpm
